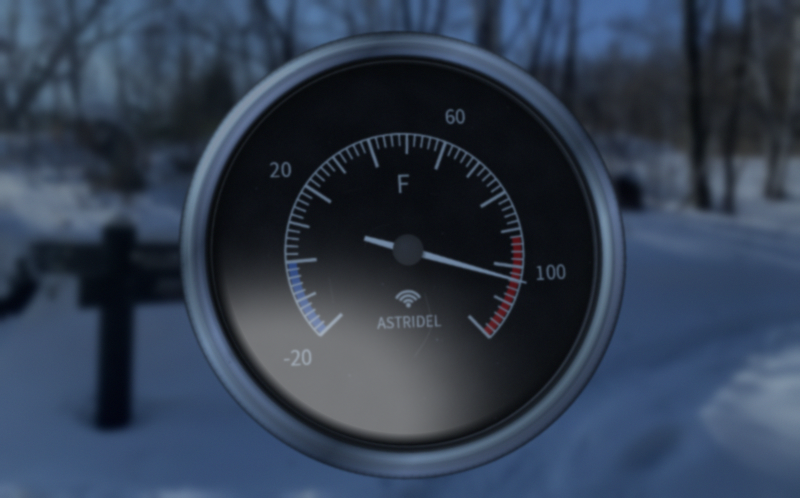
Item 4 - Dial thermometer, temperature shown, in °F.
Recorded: 104 °F
